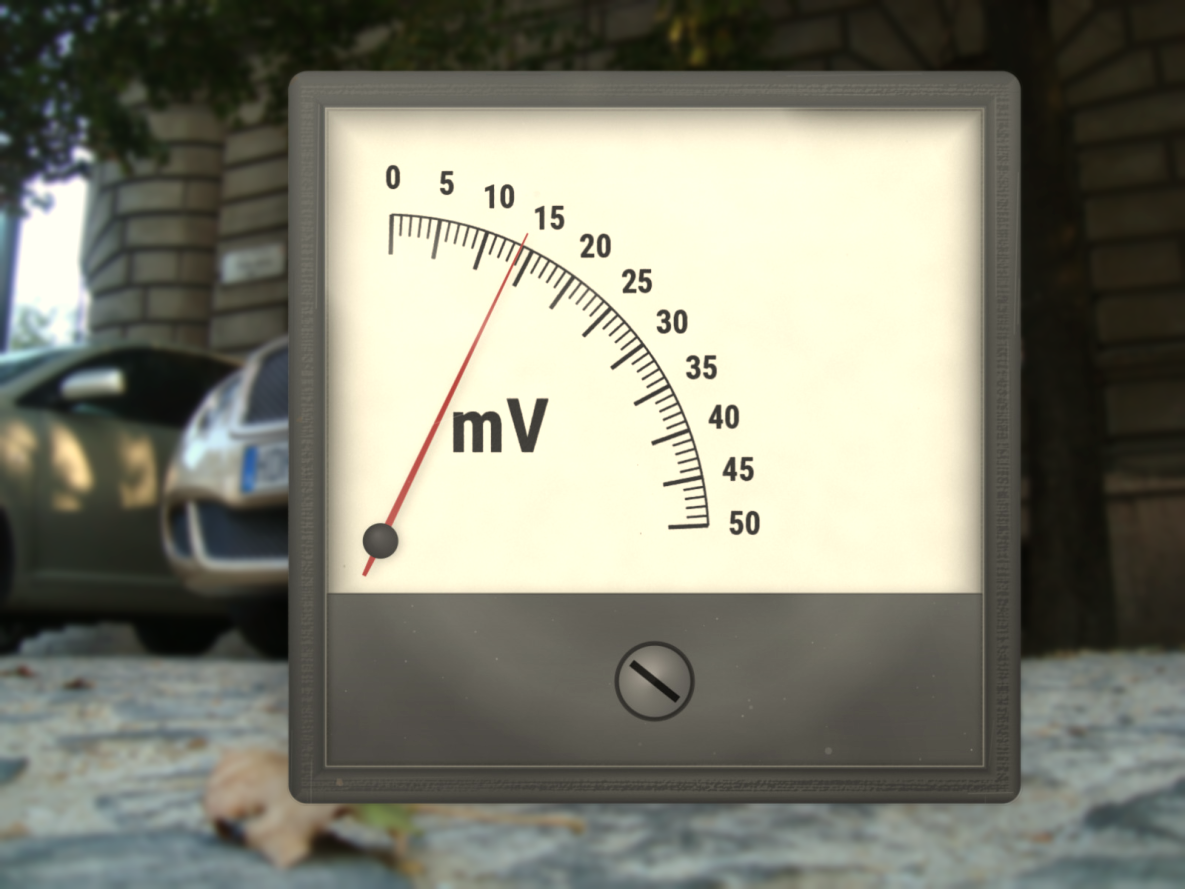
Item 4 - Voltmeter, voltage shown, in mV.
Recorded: 14 mV
